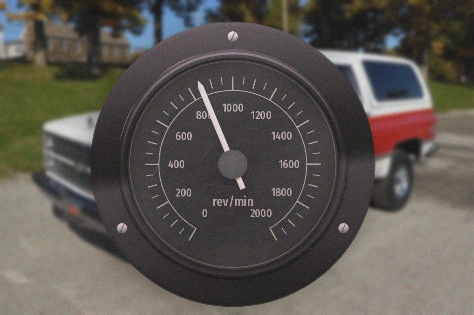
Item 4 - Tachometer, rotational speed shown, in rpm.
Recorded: 850 rpm
